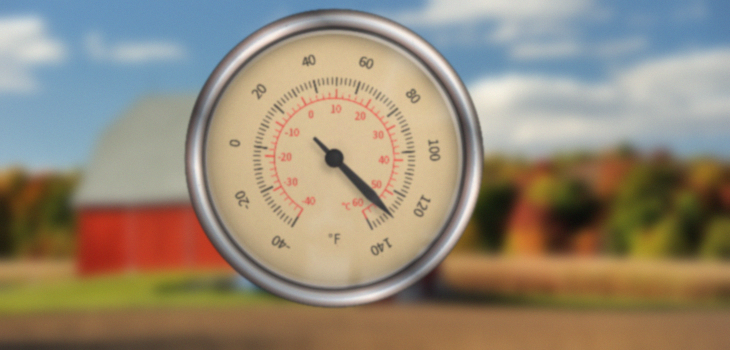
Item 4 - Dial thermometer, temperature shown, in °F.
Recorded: 130 °F
